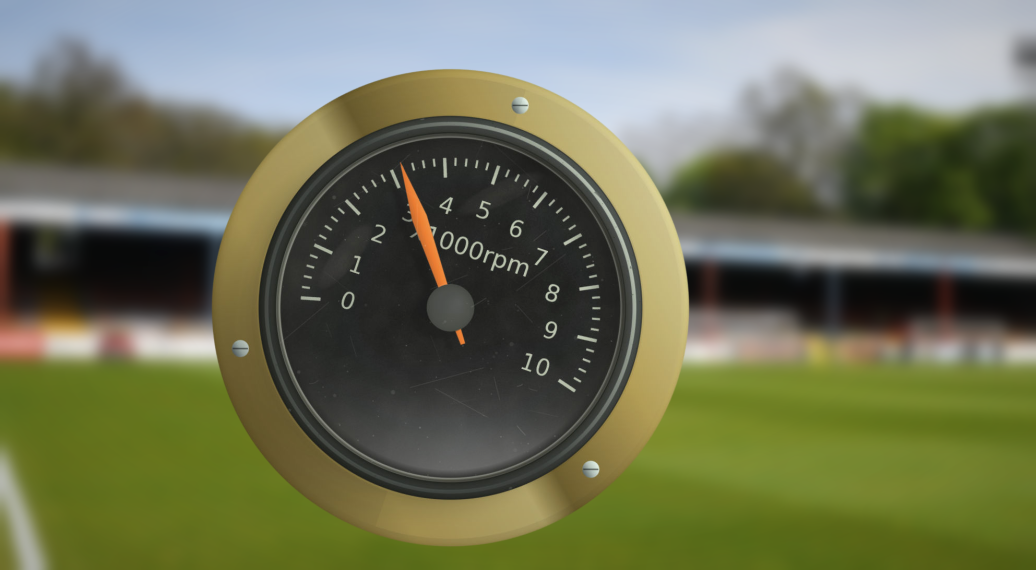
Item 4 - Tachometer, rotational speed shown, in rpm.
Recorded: 3200 rpm
